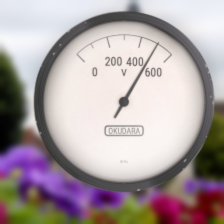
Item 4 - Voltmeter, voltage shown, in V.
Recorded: 500 V
